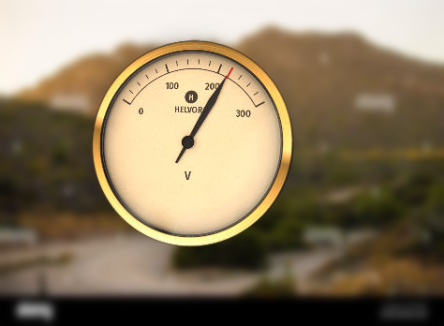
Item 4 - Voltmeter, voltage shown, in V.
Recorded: 220 V
